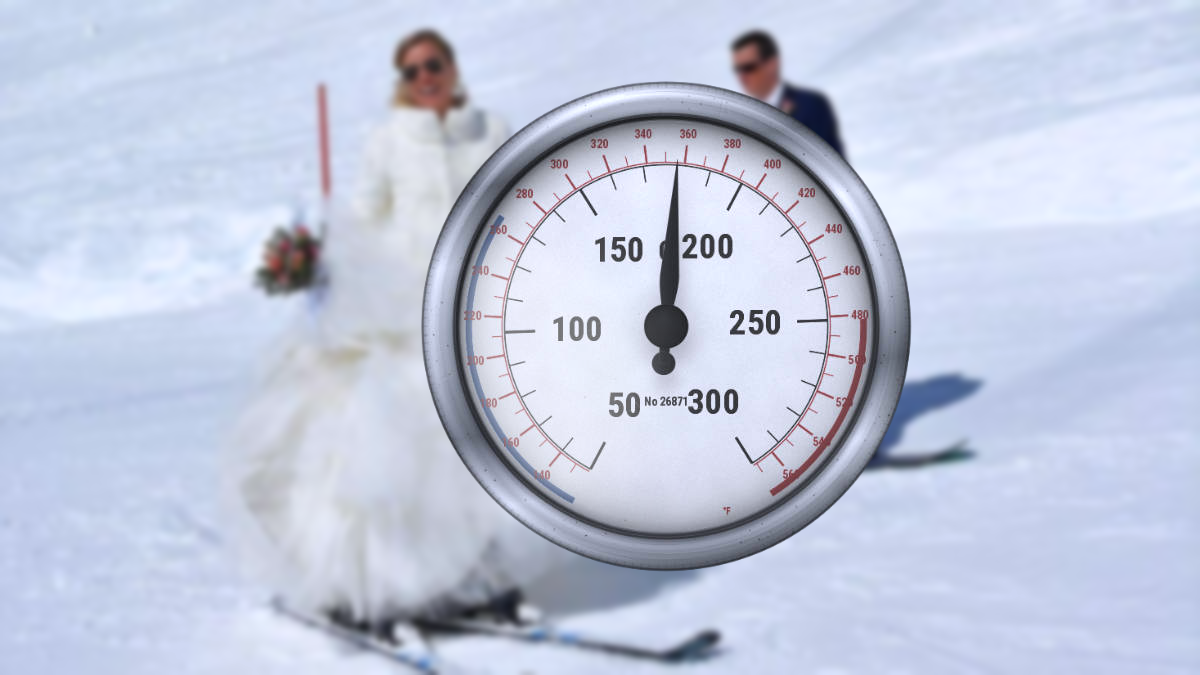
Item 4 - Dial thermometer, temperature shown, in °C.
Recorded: 180 °C
